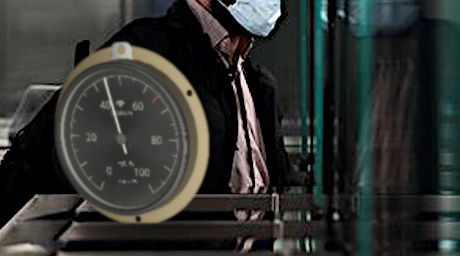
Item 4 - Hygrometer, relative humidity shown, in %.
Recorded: 45 %
